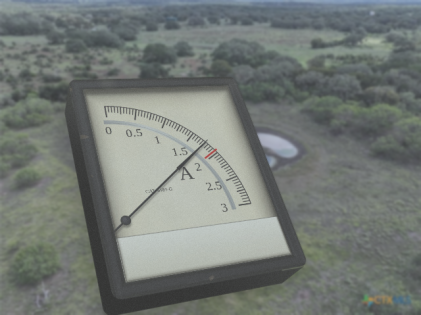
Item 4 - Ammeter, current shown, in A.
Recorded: 1.75 A
